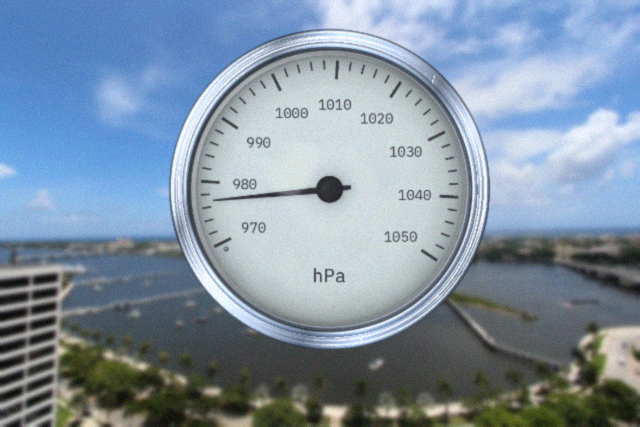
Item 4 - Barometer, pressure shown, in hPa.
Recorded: 977 hPa
